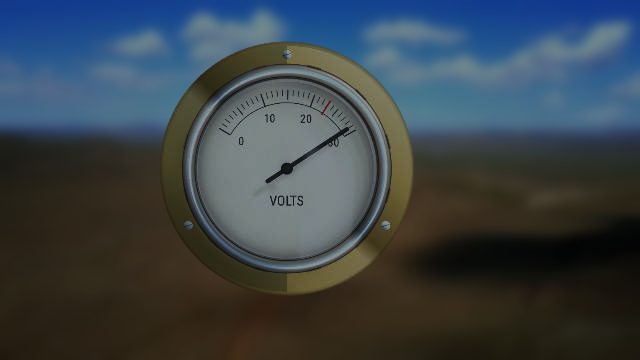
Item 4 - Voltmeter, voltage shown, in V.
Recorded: 29 V
